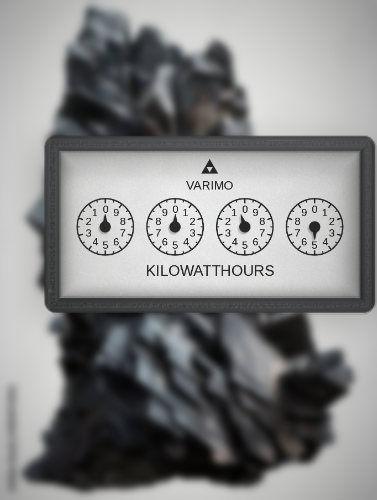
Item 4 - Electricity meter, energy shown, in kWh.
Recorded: 5 kWh
